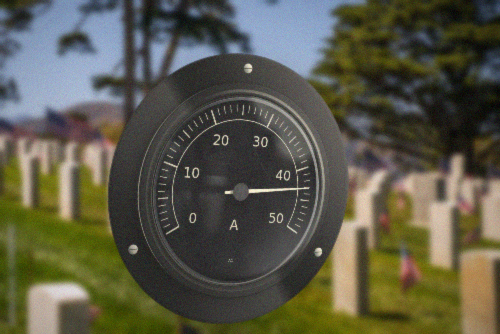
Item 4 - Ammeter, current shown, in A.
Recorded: 43 A
